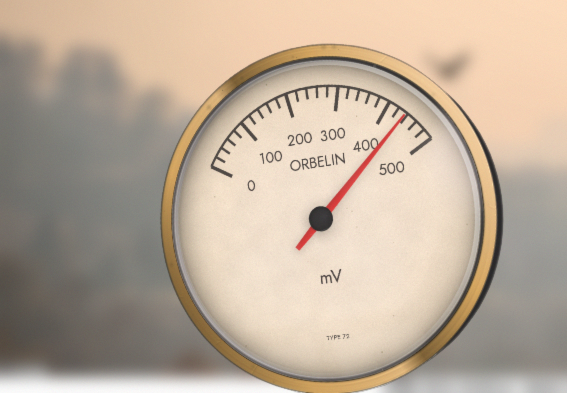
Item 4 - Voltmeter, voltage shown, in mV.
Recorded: 440 mV
